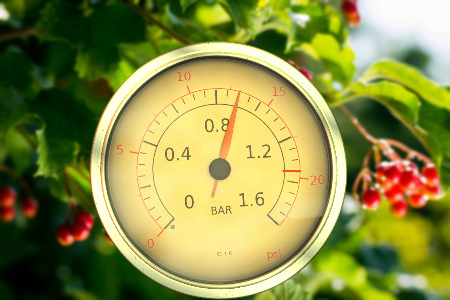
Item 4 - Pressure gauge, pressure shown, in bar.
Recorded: 0.9 bar
